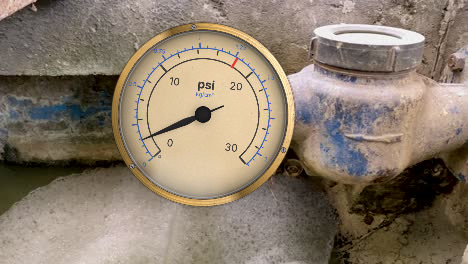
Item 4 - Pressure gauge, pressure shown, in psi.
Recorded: 2 psi
